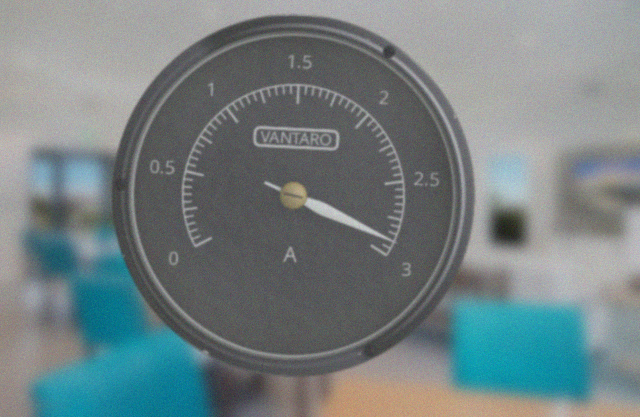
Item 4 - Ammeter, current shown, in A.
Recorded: 2.9 A
